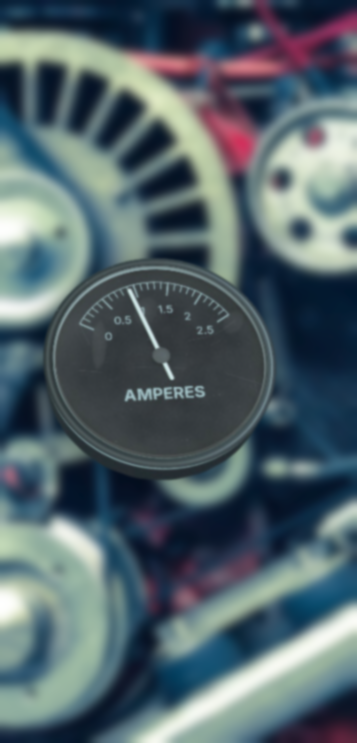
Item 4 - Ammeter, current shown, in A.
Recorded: 0.9 A
